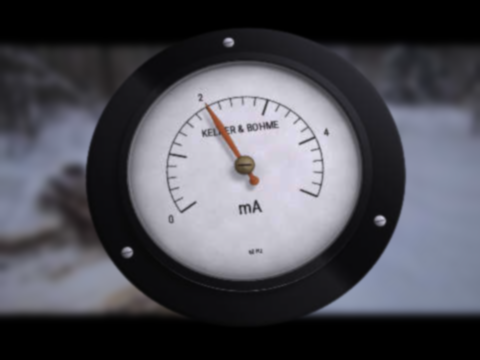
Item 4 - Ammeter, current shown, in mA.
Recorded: 2 mA
